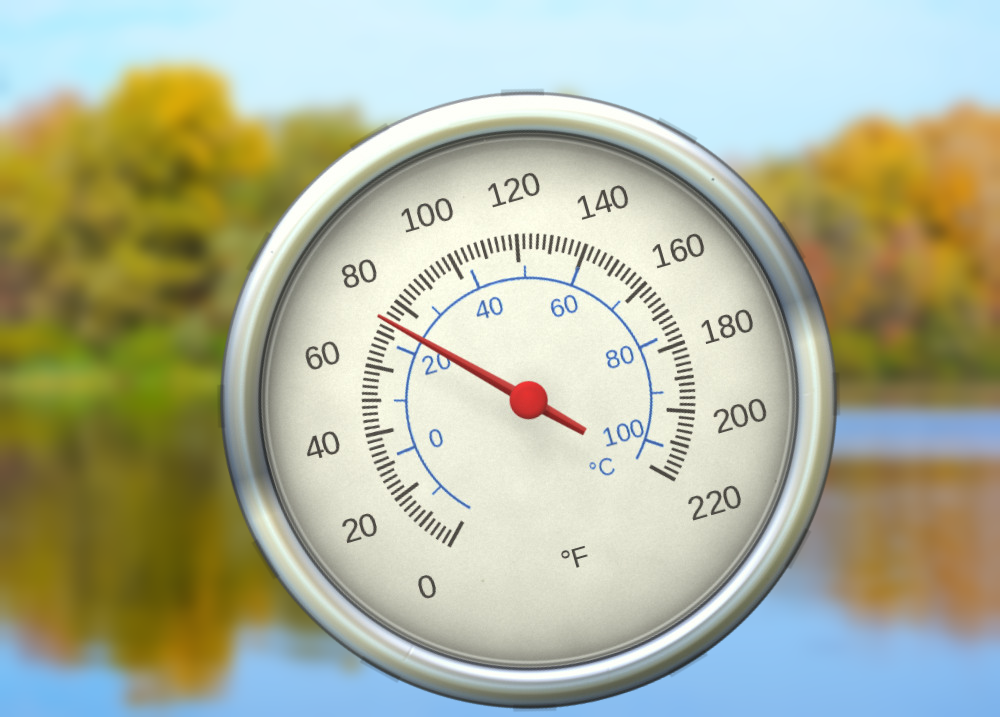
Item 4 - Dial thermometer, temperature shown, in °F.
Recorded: 74 °F
